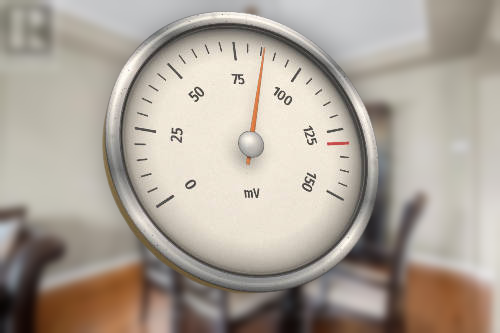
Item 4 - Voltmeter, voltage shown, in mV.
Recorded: 85 mV
